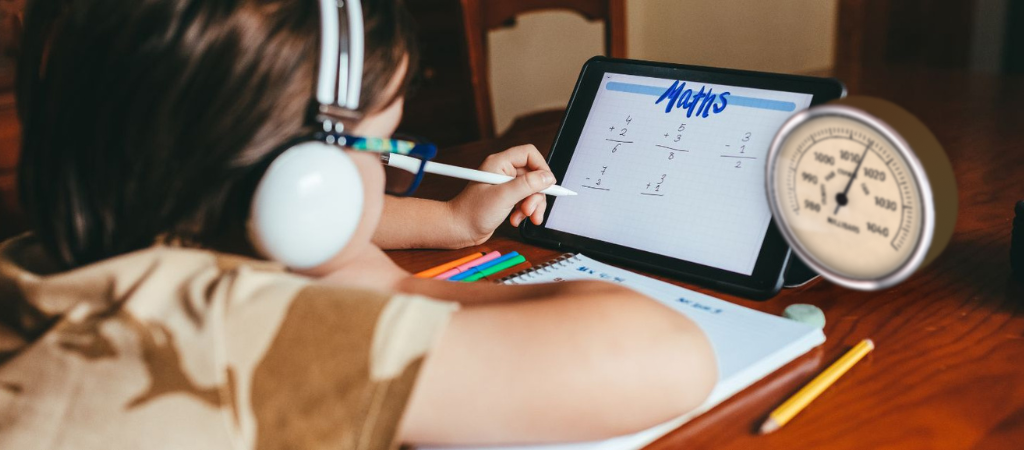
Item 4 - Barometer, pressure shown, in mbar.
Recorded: 1015 mbar
